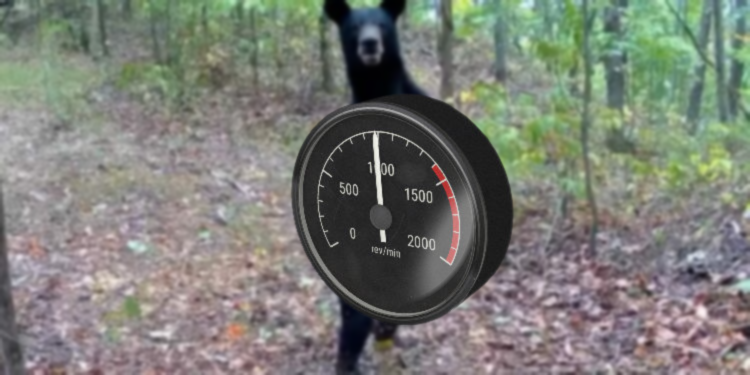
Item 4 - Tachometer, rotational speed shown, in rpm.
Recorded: 1000 rpm
